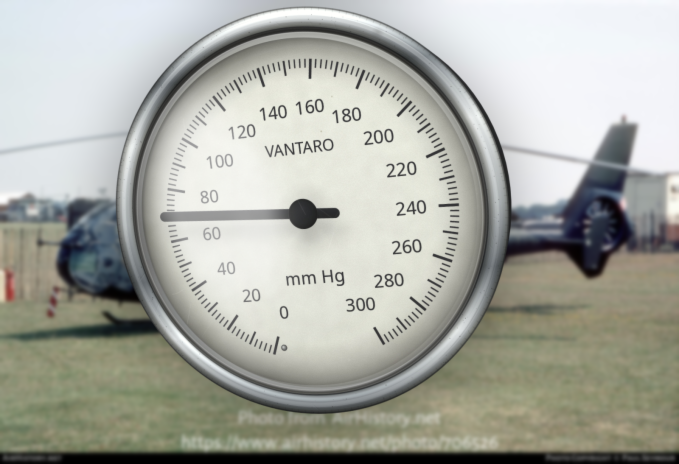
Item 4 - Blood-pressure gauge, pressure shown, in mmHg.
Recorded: 70 mmHg
